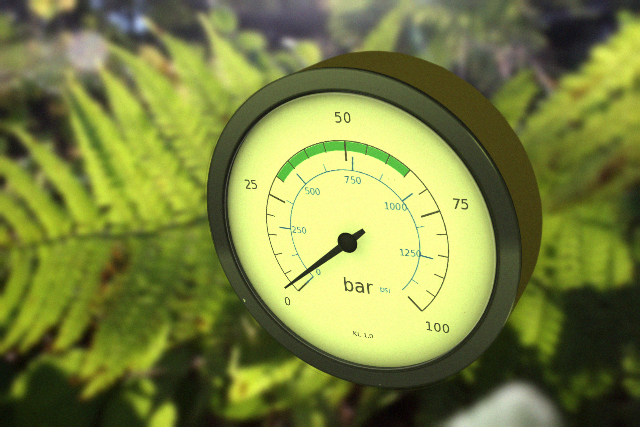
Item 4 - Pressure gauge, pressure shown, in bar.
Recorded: 2.5 bar
